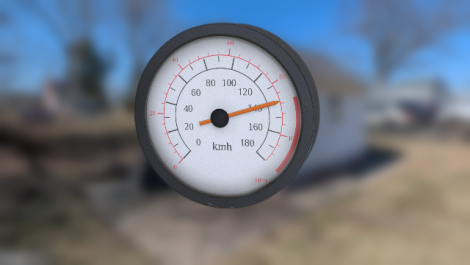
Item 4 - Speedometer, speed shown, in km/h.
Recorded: 140 km/h
